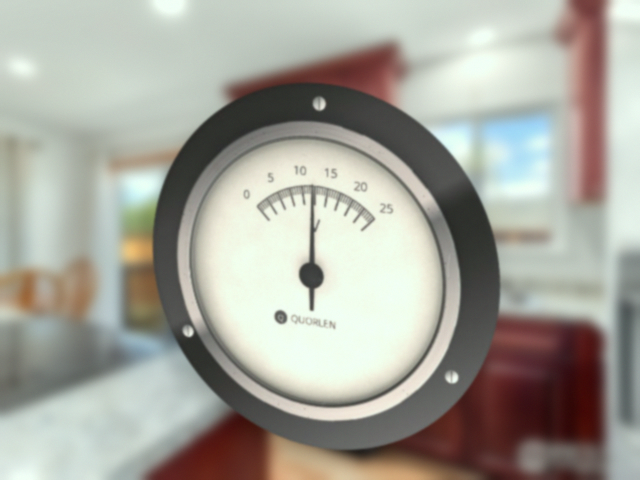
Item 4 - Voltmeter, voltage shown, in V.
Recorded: 12.5 V
